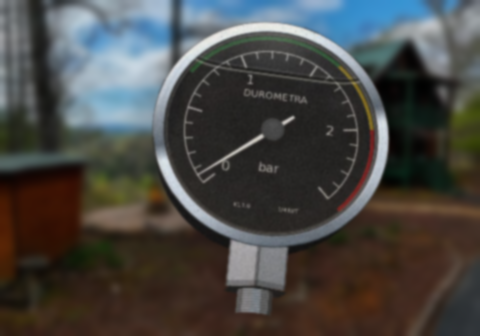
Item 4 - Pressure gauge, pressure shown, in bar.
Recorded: 0.05 bar
